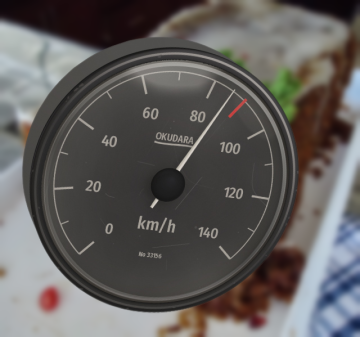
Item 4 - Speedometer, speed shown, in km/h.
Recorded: 85 km/h
